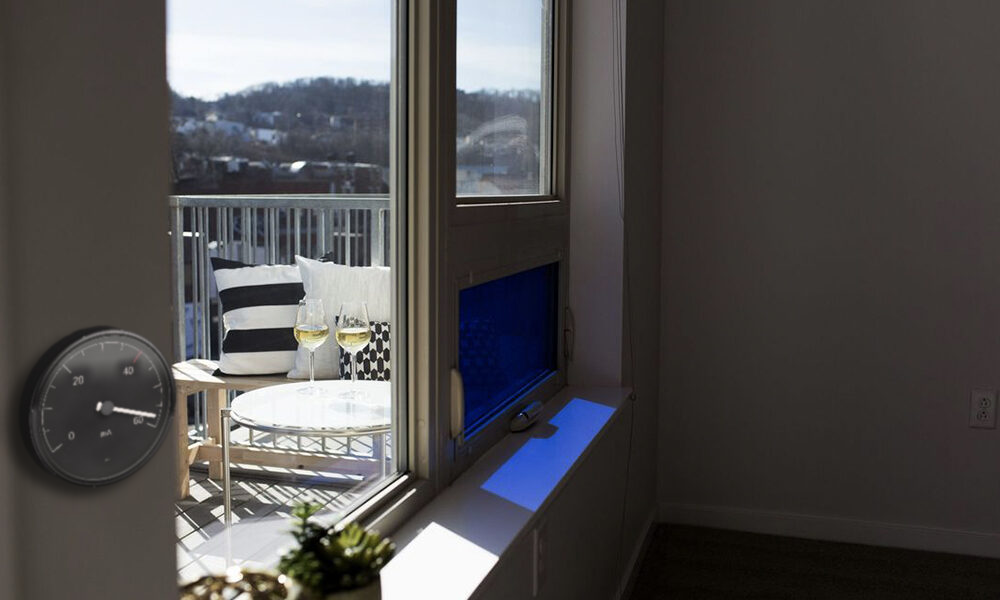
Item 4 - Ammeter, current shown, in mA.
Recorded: 57.5 mA
